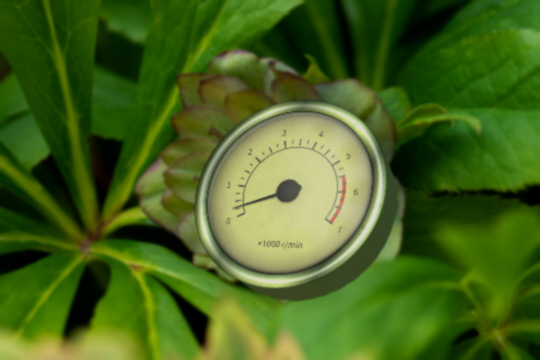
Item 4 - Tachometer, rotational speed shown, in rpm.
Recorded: 250 rpm
